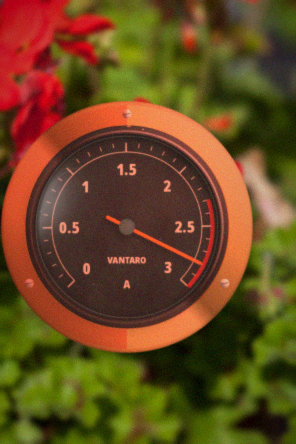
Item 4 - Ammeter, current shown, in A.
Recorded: 2.8 A
